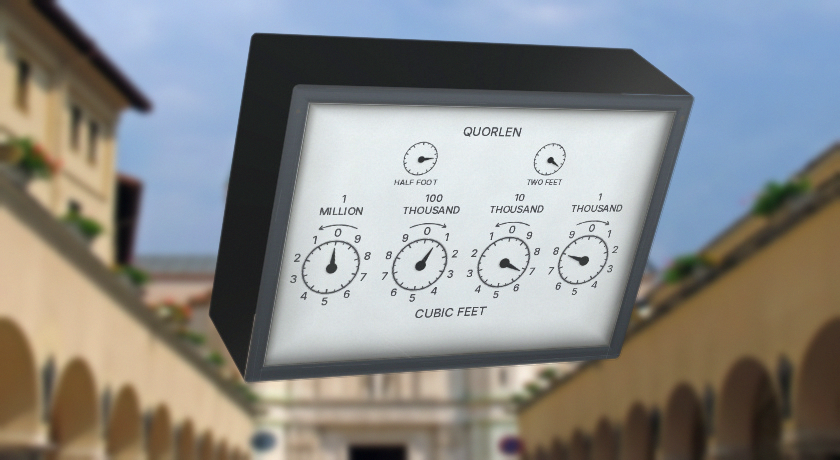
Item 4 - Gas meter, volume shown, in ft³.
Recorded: 6800 ft³
